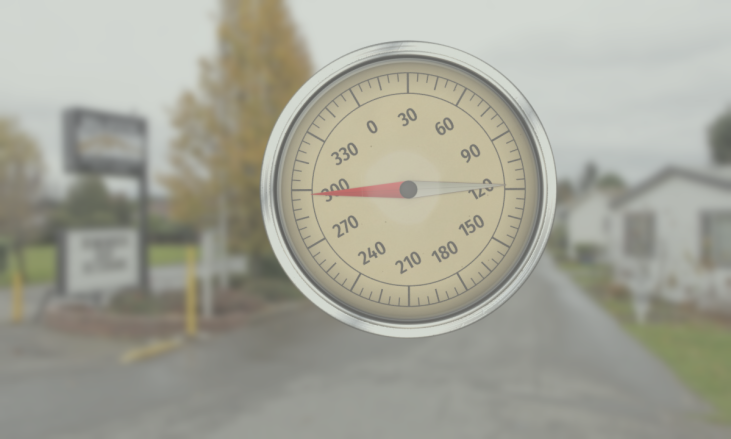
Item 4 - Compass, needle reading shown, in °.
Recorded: 297.5 °
